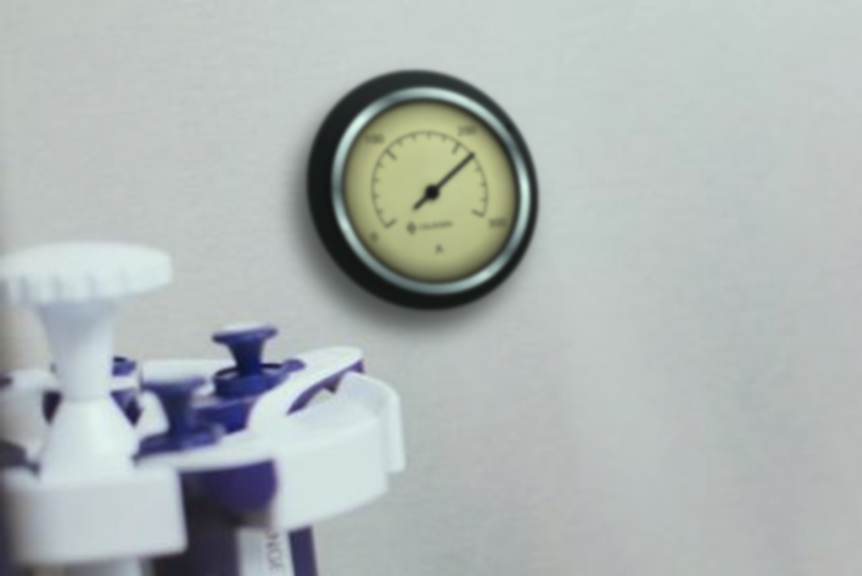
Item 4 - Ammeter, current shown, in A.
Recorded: 220 A
